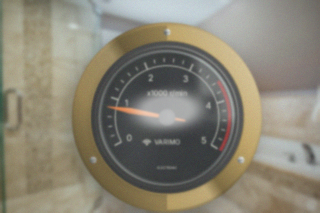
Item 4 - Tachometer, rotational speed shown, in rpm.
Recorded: 800 rpm
